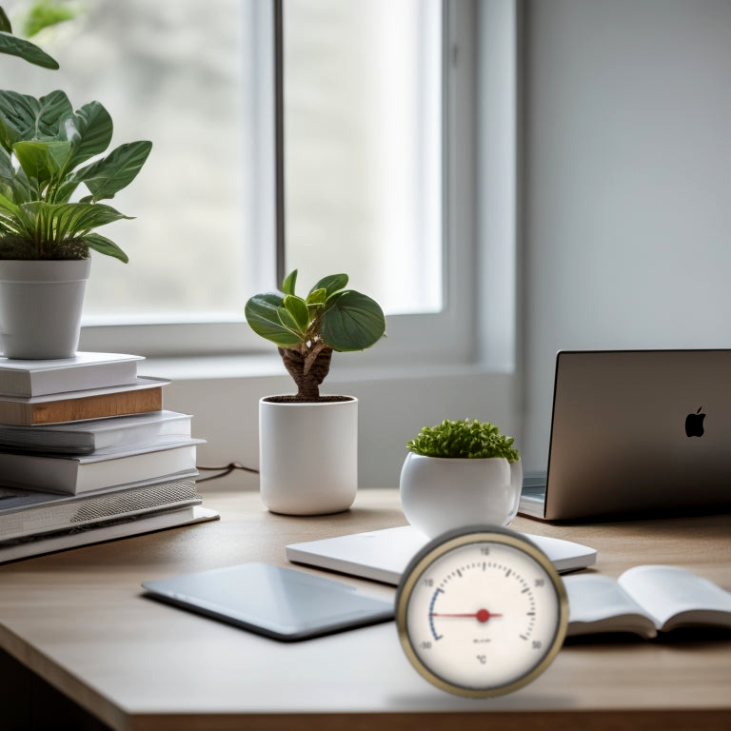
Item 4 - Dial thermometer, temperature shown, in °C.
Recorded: -20 °C
